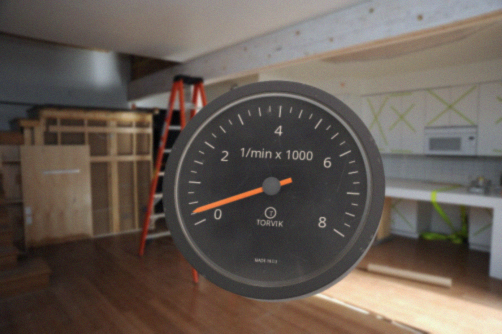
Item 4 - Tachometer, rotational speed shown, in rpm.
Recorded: 250 rpm
